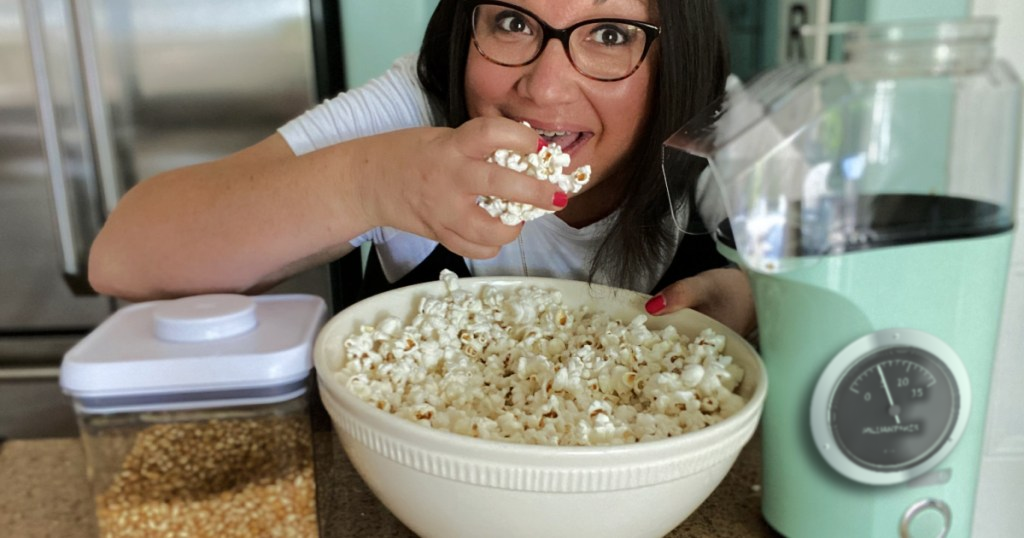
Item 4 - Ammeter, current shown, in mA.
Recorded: 5 mA
